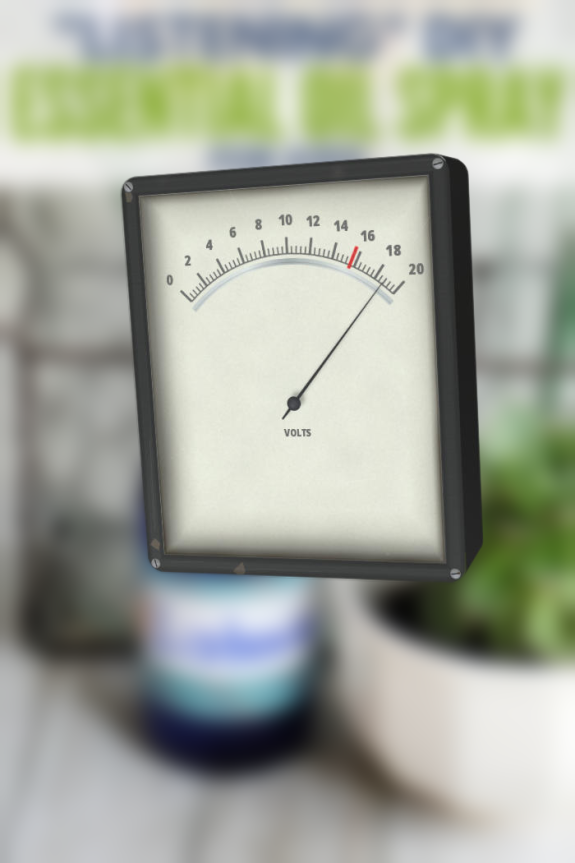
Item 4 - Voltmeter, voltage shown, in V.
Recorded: 18.8 V
